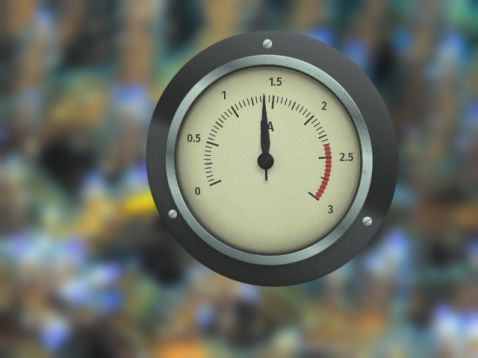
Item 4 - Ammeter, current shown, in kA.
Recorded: 1.4 kA
